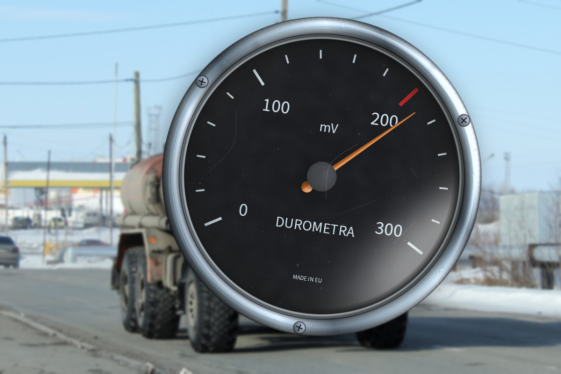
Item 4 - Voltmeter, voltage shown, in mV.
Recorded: 210 mV
